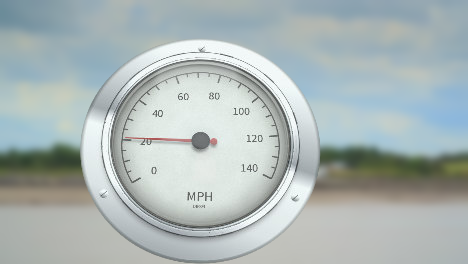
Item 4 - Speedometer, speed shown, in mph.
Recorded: 20 mph
